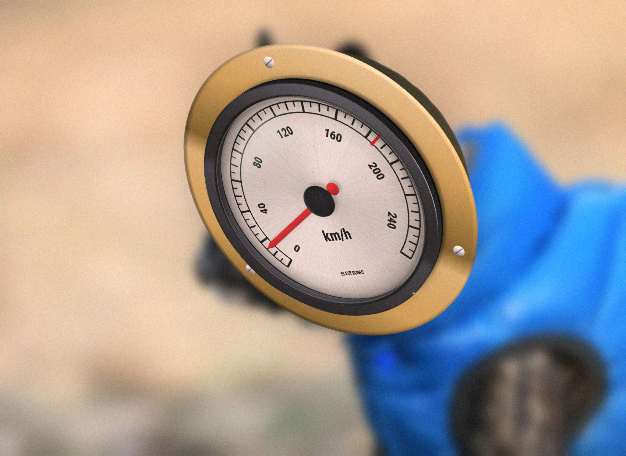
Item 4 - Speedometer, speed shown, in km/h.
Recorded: 15 km/h
